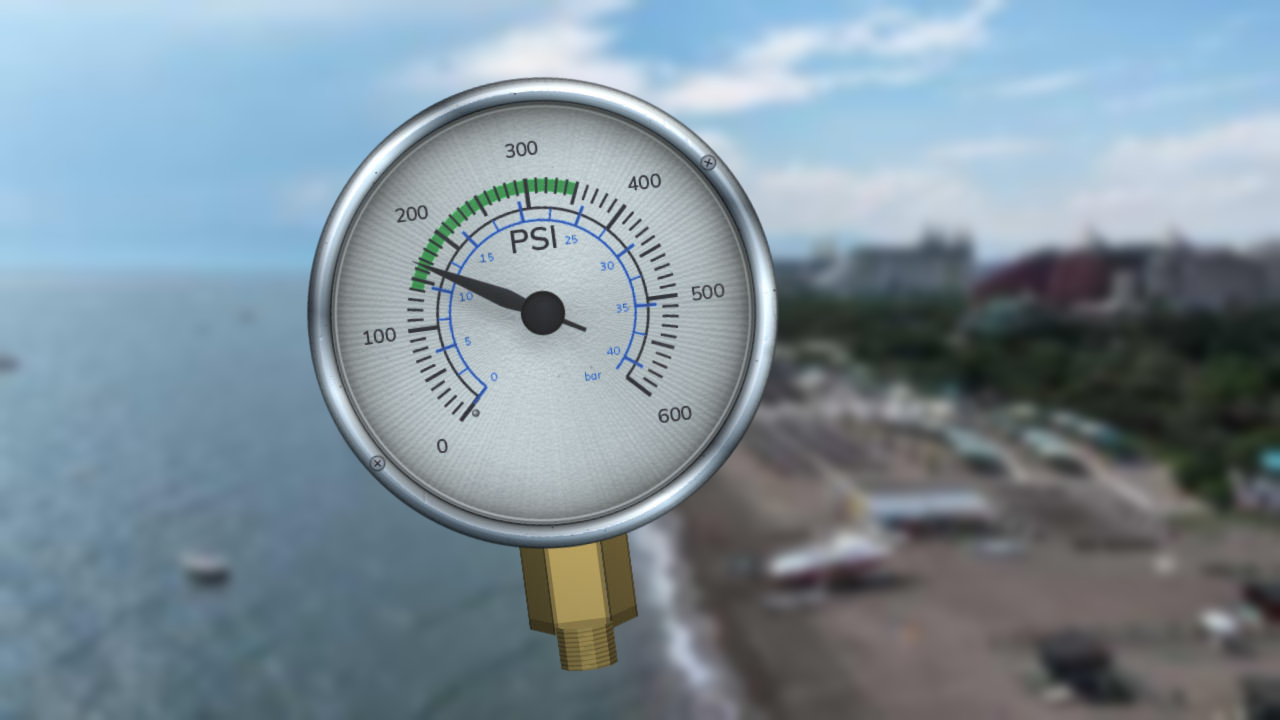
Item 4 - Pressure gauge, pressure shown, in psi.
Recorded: 165 psi
